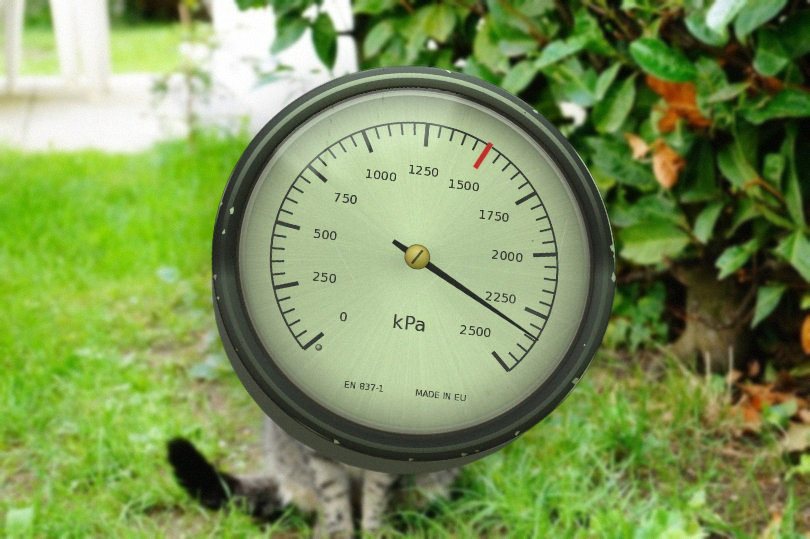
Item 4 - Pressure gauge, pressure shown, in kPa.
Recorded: 2350 kPa
